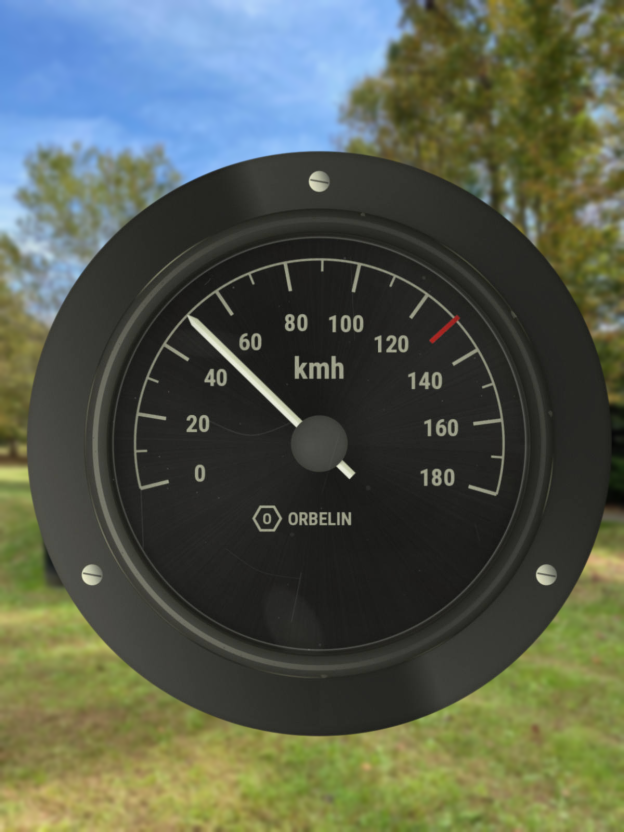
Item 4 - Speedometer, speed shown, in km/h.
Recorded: 50 km/h
